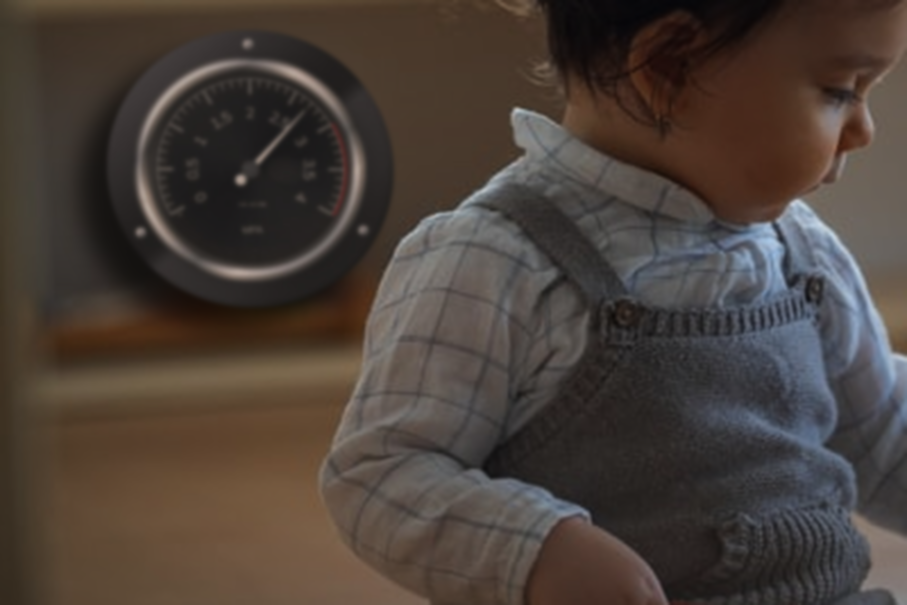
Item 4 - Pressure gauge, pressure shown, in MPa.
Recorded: 2.7 MPa
